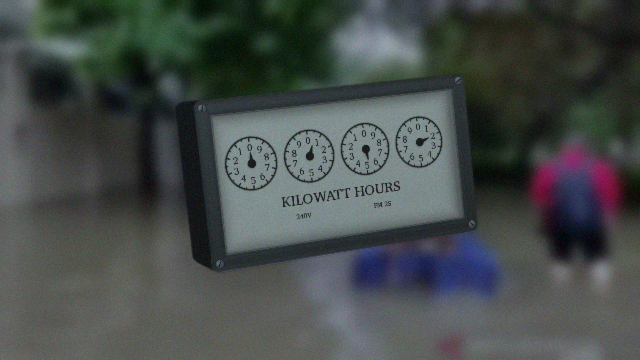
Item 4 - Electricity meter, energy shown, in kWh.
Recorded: 52 kWh
